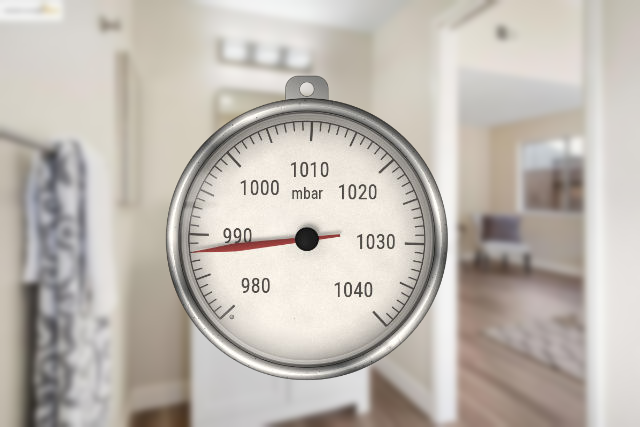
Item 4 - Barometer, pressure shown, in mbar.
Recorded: 988 mbar
